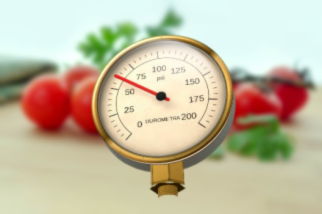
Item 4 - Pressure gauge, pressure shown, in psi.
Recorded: 60 psi
